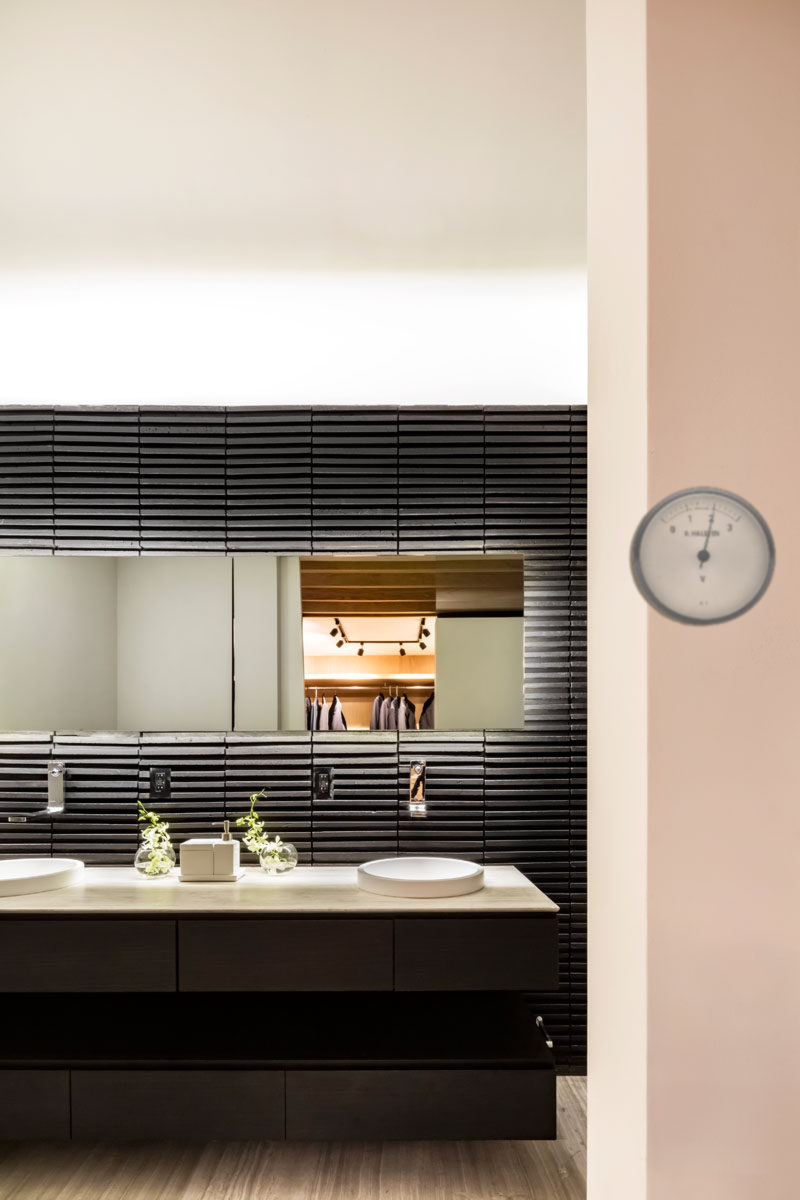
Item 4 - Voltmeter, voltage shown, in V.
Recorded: 2 V
